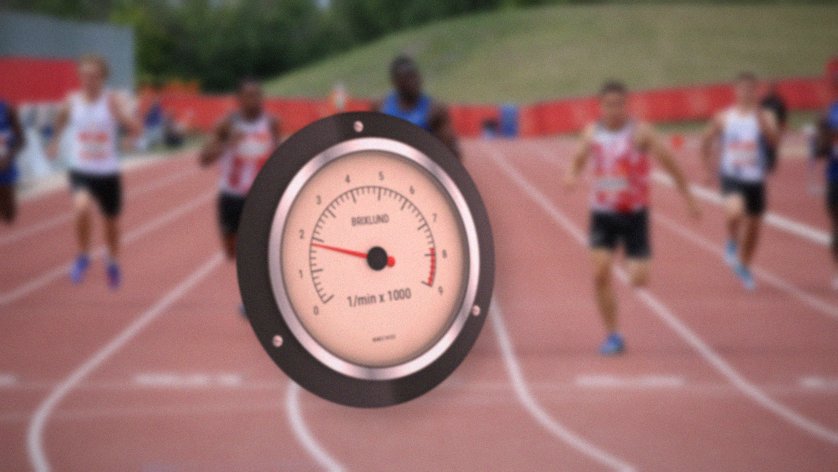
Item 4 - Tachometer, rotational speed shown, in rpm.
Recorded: 1800 rpm
